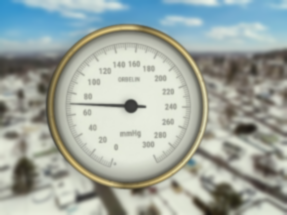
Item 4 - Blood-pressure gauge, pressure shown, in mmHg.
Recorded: 70 mmHg
